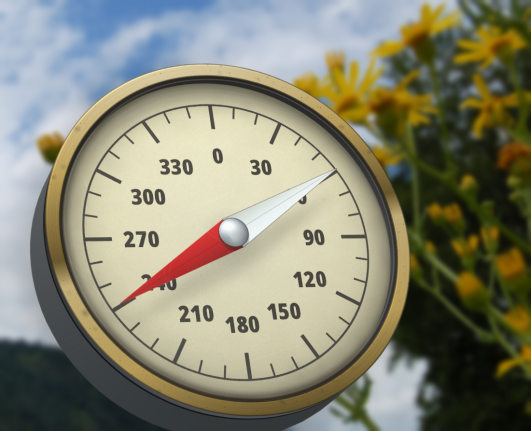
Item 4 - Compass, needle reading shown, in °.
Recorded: 240 °
